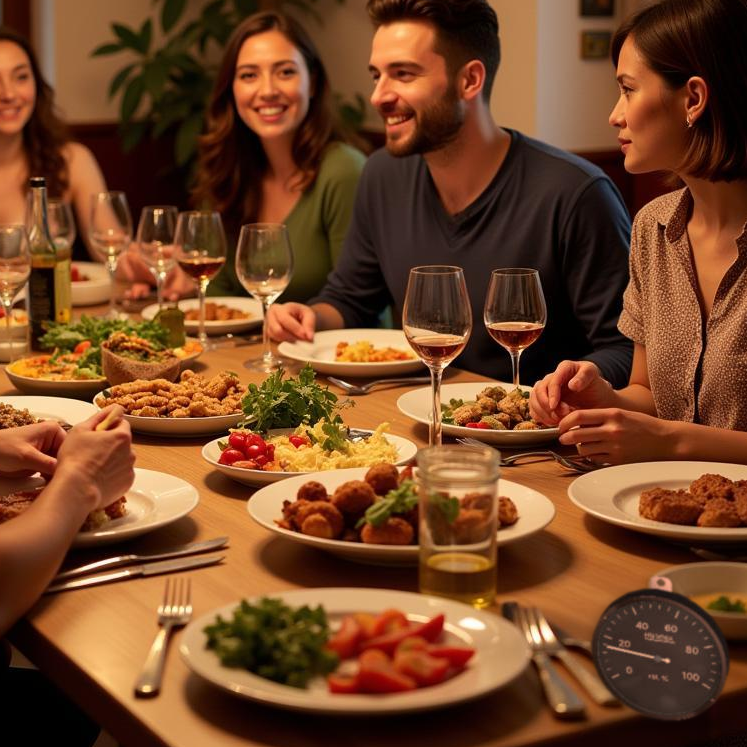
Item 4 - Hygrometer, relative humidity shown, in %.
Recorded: 16 %
